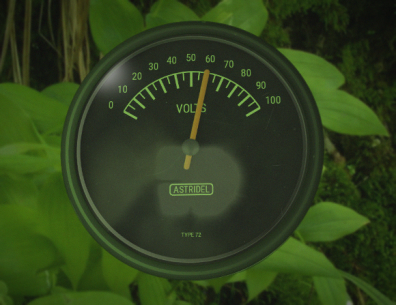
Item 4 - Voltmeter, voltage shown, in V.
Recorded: 60 V
